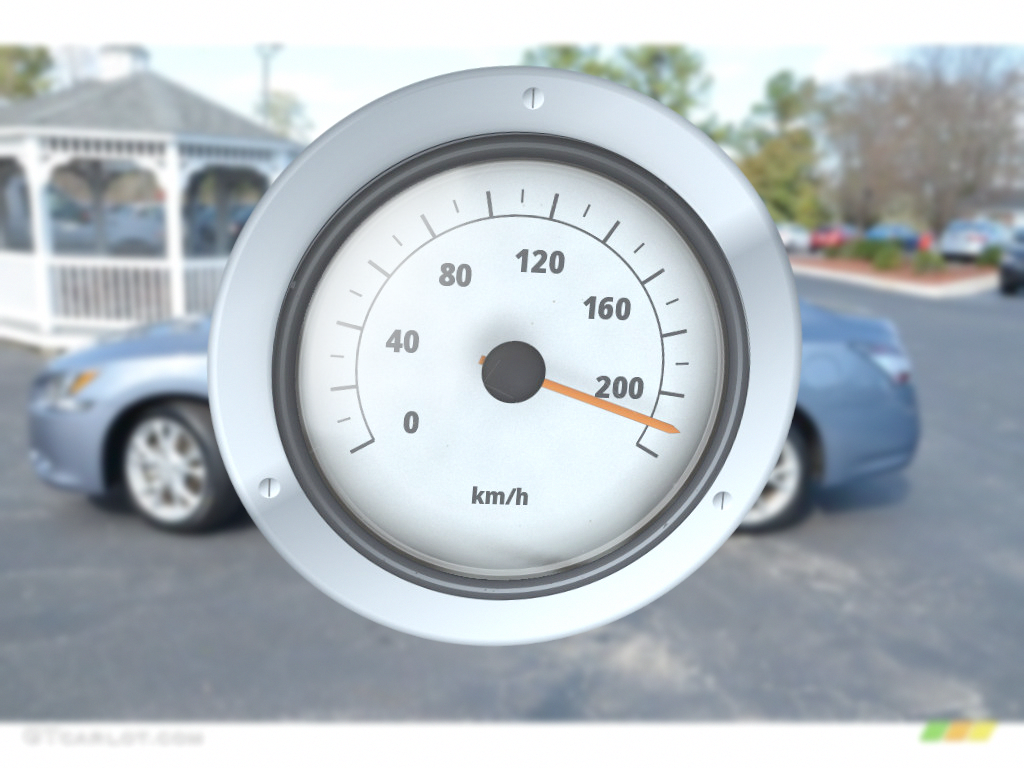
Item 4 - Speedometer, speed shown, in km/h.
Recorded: 210 km/h
